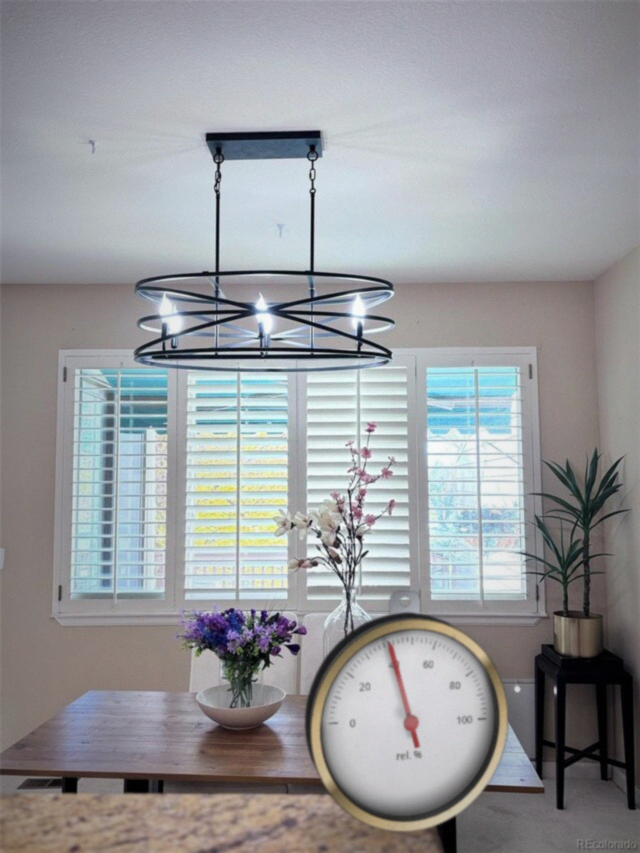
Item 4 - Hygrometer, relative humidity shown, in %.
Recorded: 40 %
